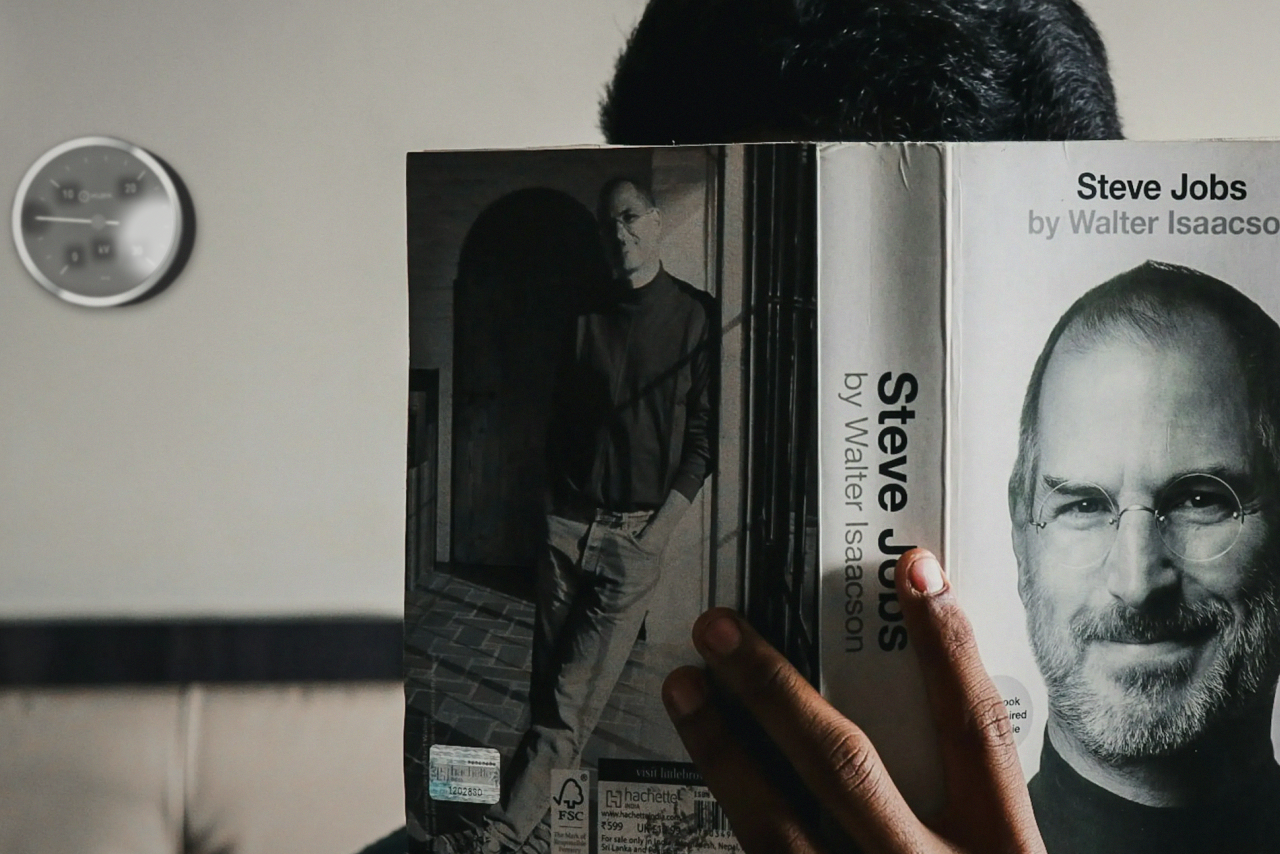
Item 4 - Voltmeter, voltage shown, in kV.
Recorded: 6 kV
